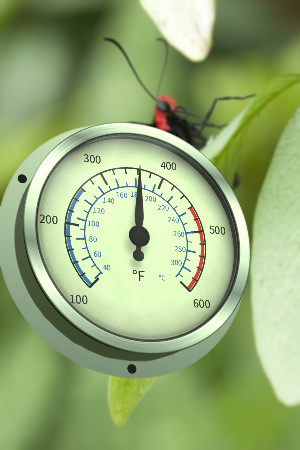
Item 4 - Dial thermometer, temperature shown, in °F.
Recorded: 360 °F
